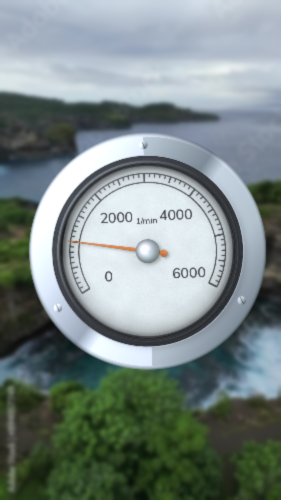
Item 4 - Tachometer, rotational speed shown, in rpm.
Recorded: 1000 rpm
